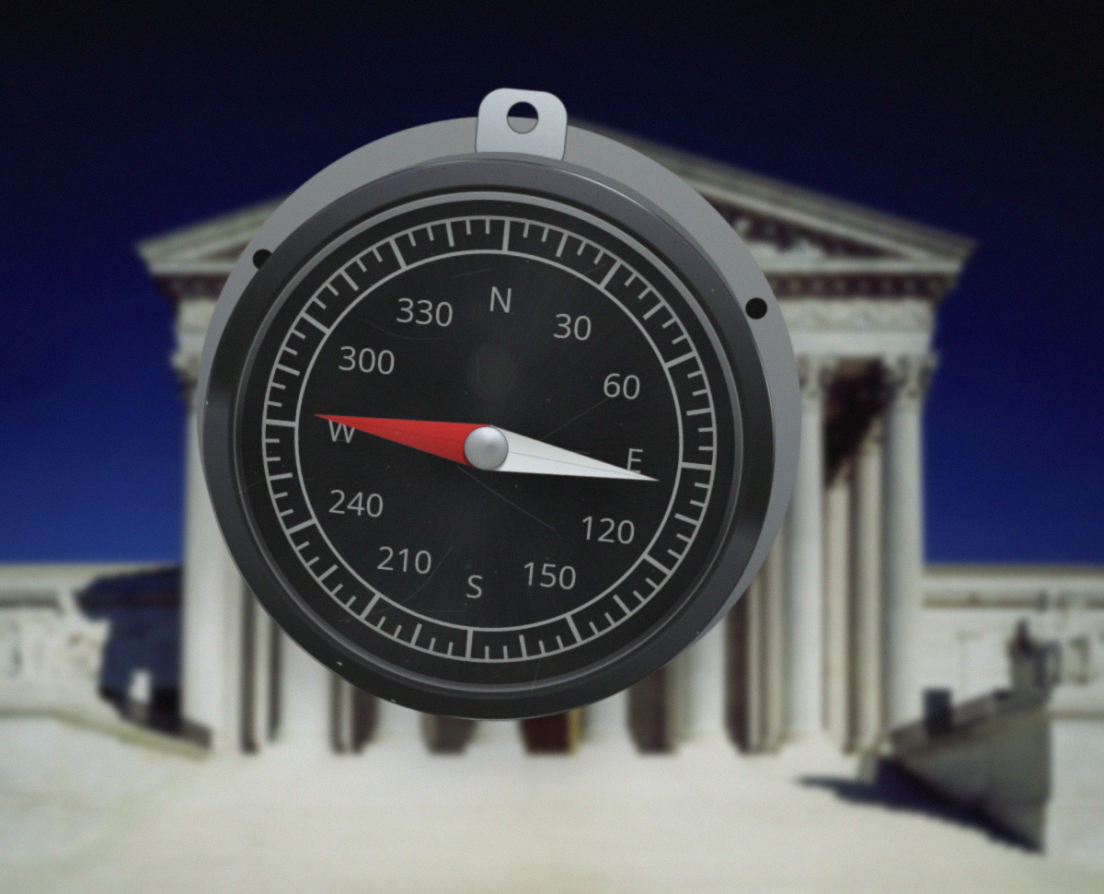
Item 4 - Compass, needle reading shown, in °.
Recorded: 275 °
